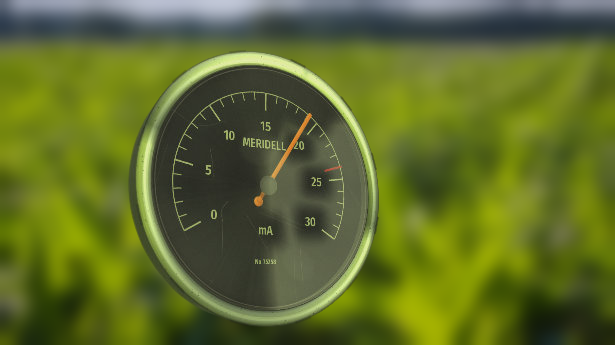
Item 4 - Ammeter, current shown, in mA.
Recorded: 19 mA
